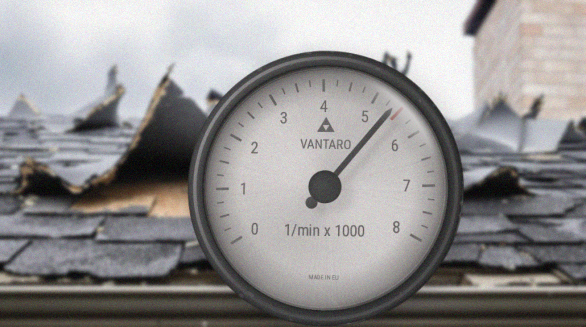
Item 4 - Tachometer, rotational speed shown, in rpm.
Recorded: 5375 rpm
